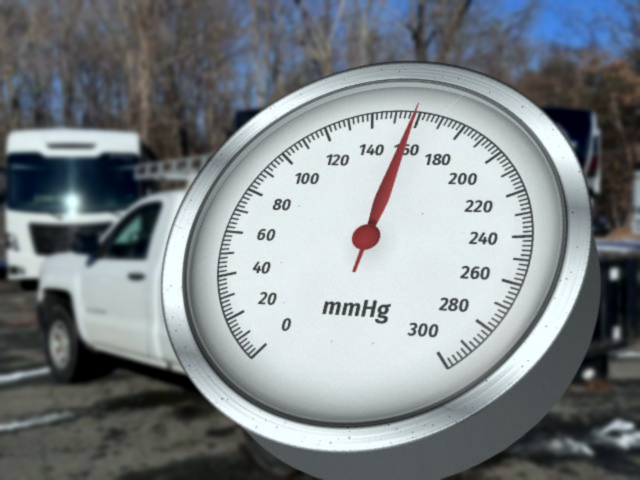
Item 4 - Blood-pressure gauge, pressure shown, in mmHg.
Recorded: 160 mmHg
